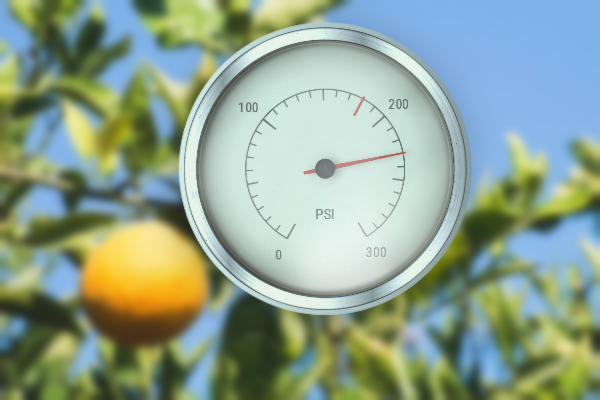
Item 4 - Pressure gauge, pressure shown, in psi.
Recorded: 230 psi
